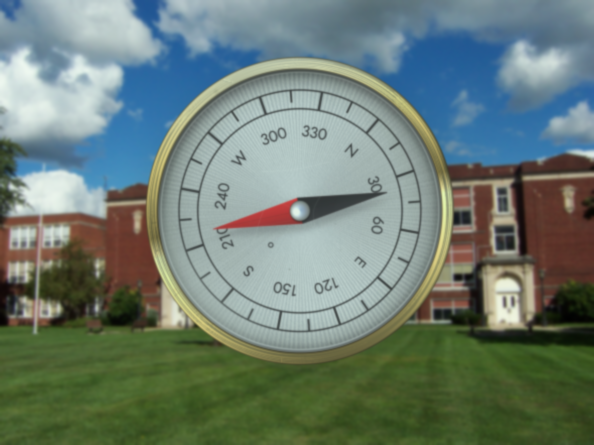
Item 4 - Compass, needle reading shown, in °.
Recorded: 217.5 °
